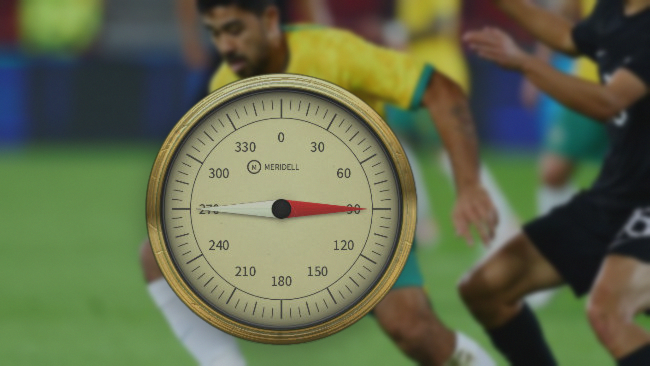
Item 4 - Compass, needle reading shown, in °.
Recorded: 90 °
